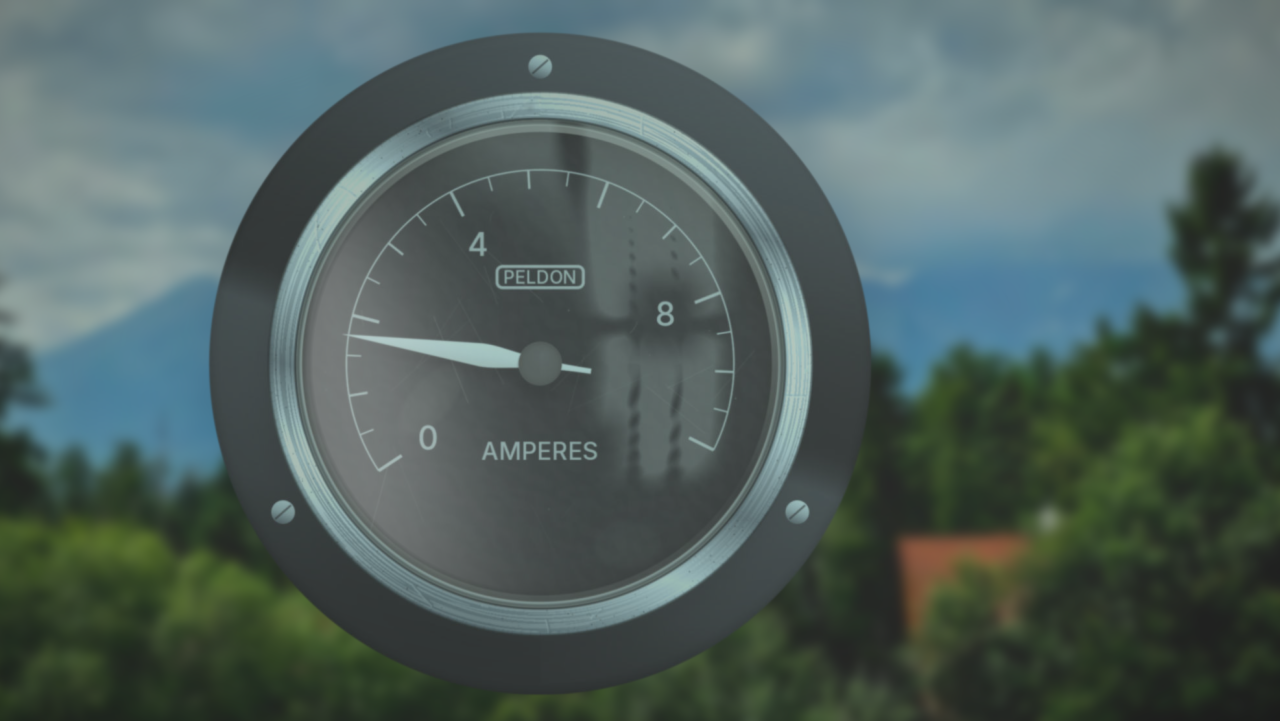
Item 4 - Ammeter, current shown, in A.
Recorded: 1.75 A
